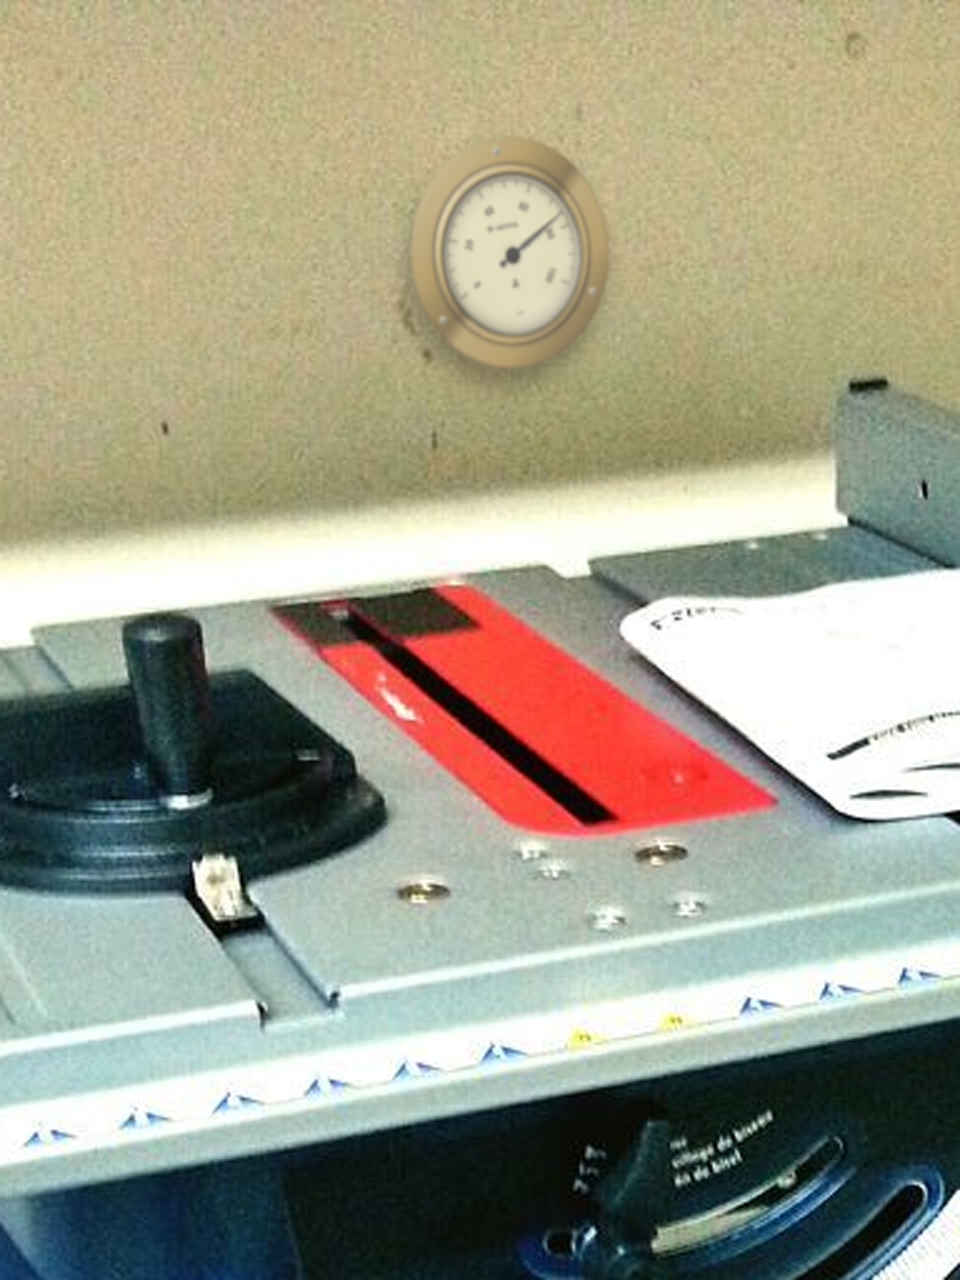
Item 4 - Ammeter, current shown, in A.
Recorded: 75 A
